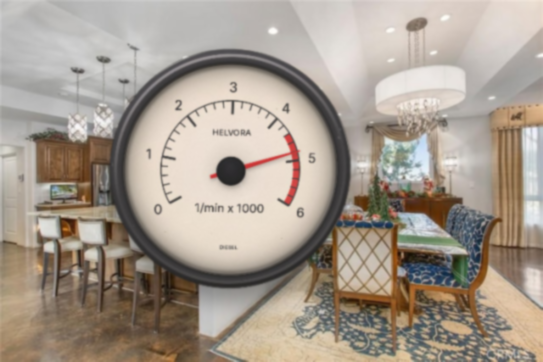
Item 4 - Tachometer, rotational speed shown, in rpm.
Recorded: 4800 rpm
